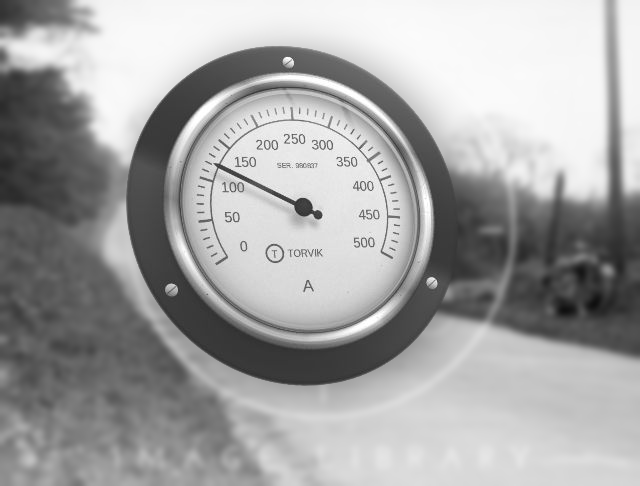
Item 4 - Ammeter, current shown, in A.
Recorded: 120 A
